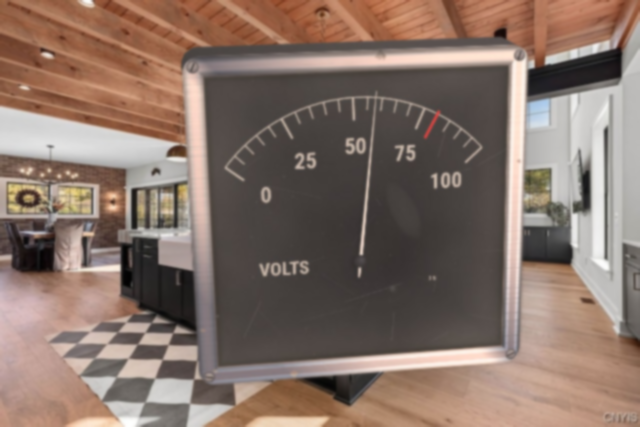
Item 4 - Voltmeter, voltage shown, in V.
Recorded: 57.5 V
